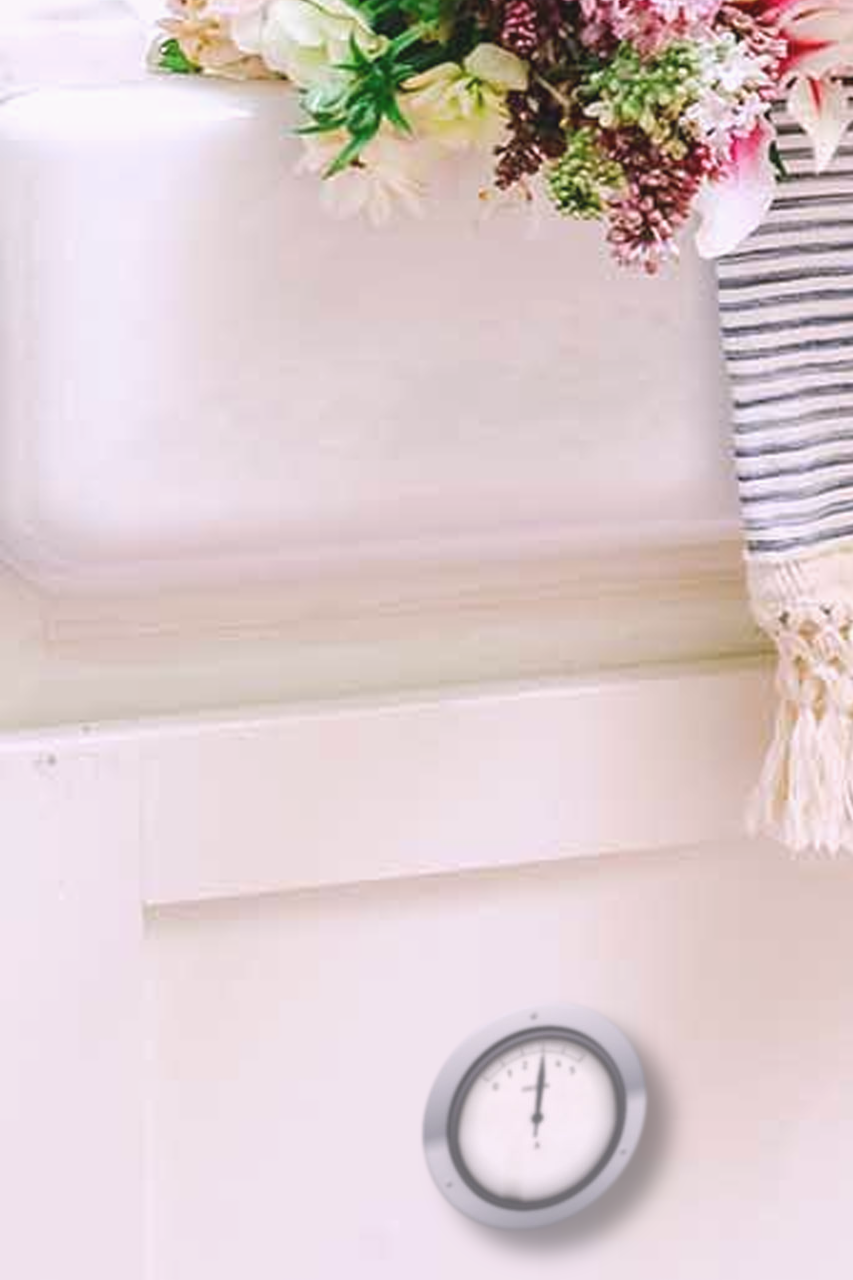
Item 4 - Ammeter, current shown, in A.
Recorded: 3 A
